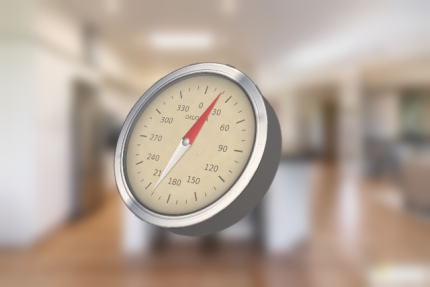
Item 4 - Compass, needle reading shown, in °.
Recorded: 20 °
